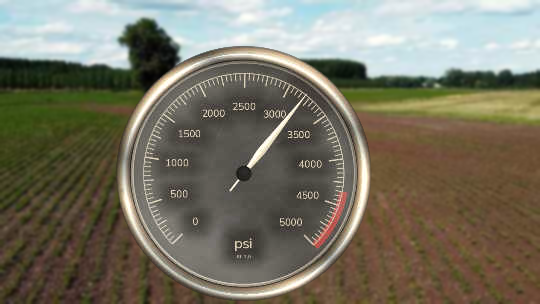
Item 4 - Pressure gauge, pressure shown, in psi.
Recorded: 3200 psi
